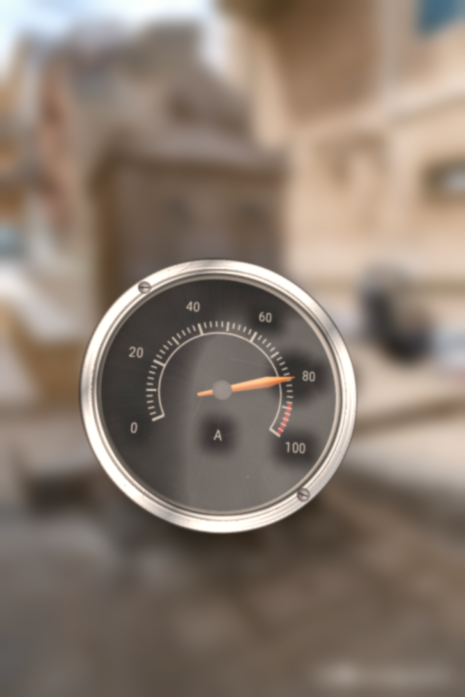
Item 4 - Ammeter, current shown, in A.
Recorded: 80 A
